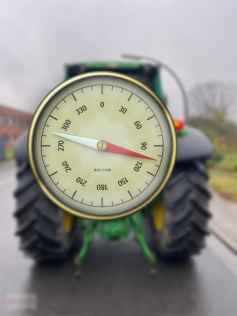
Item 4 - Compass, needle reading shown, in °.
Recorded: 105 °
